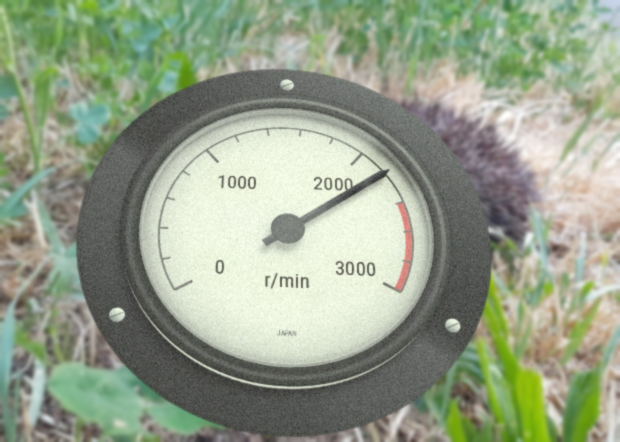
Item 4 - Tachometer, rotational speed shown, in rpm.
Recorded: 2200 rpm
